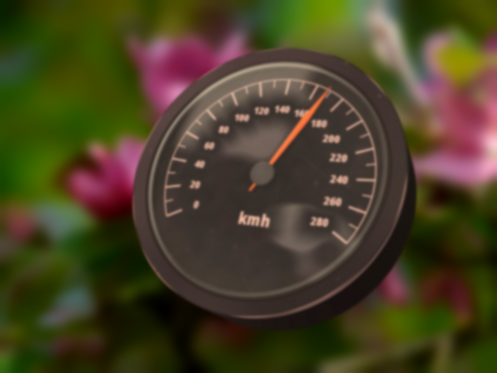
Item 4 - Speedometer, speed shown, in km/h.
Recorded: 170 km/h
